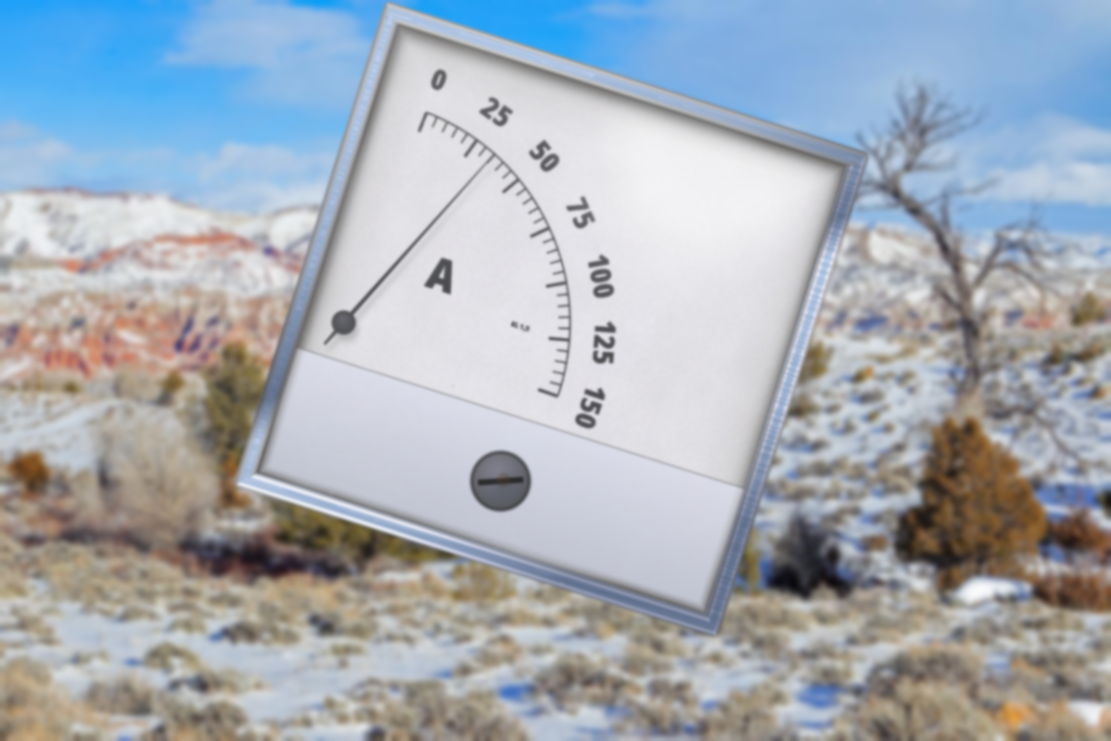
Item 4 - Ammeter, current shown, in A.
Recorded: 35 A
